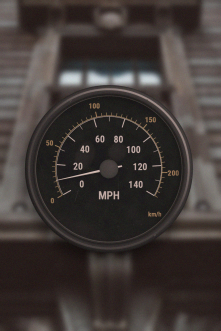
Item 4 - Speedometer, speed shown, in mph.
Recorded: 10 mph
